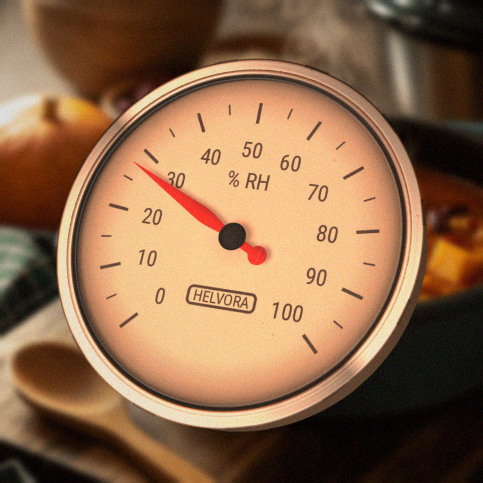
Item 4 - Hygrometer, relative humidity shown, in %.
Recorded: 27.5 %
